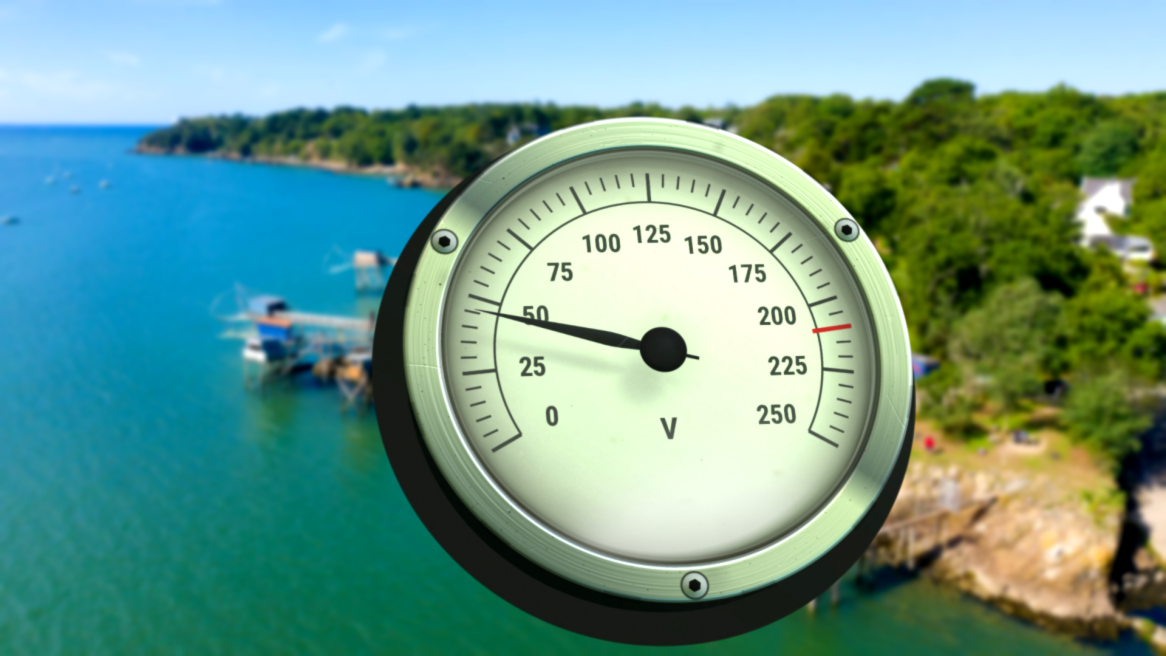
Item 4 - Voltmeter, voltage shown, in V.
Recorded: 45 V
